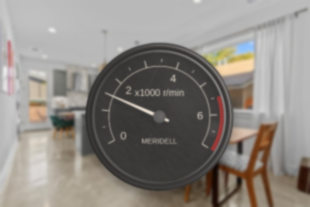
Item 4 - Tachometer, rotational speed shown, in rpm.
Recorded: 1500 rpm
